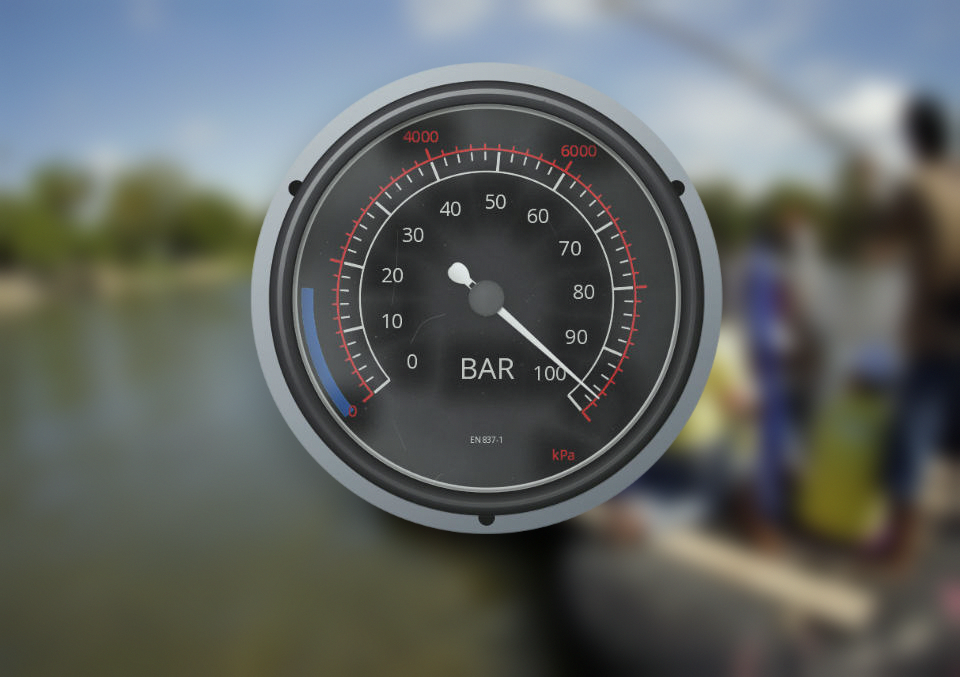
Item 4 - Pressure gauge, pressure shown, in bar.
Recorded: 97 bar
